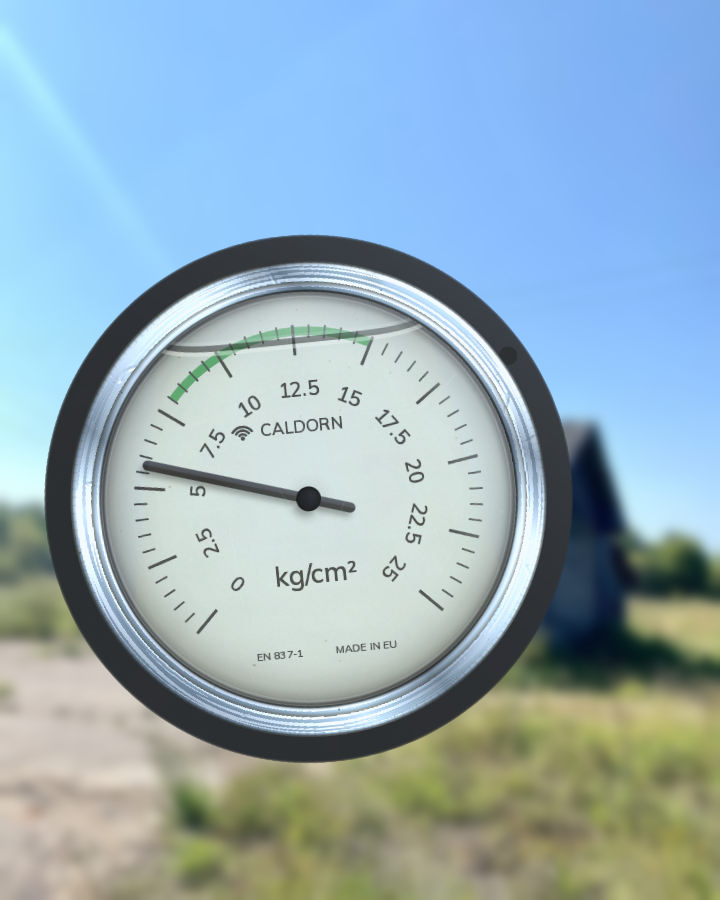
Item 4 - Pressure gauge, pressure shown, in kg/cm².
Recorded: 5.75 kg/cm²
